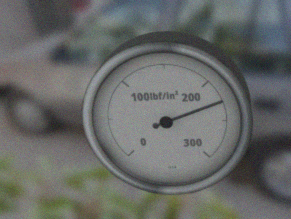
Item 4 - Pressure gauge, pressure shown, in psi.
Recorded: 225 psi
